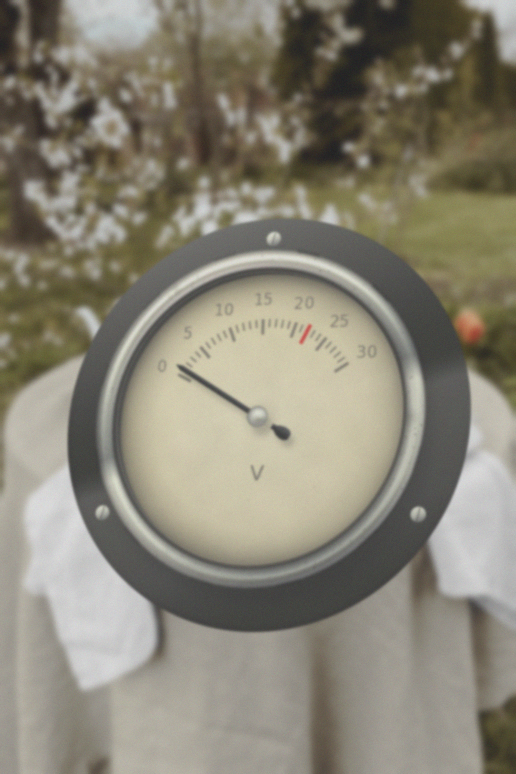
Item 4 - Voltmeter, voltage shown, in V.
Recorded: 1 V
